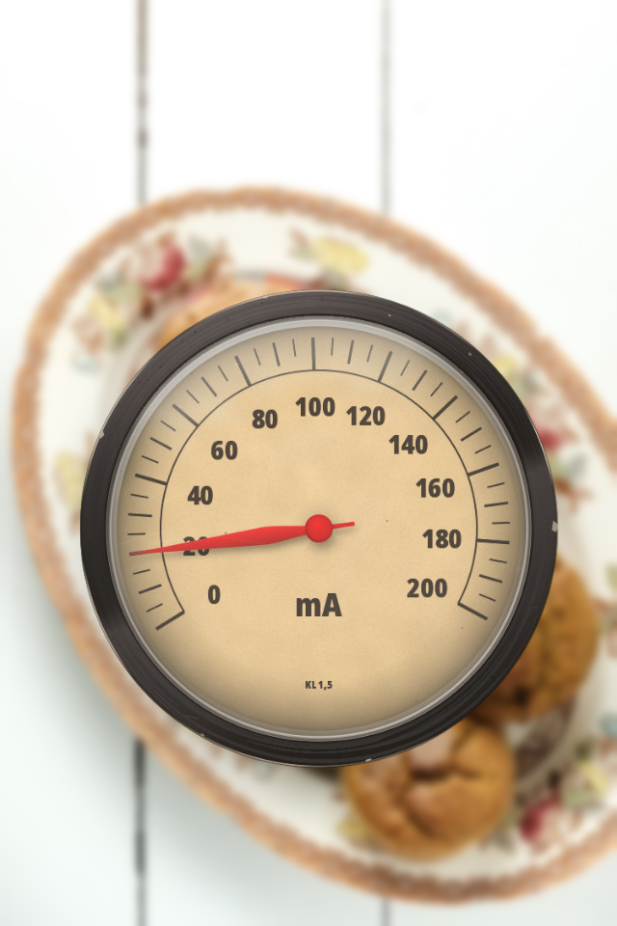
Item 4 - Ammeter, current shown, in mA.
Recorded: 20 mA
